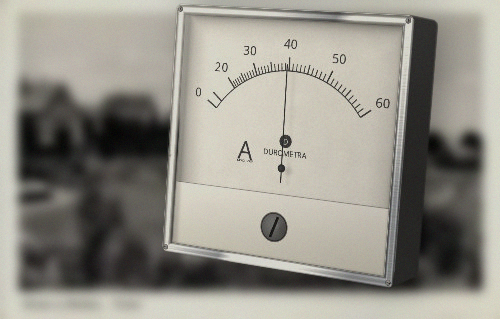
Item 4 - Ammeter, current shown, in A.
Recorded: 40 A
